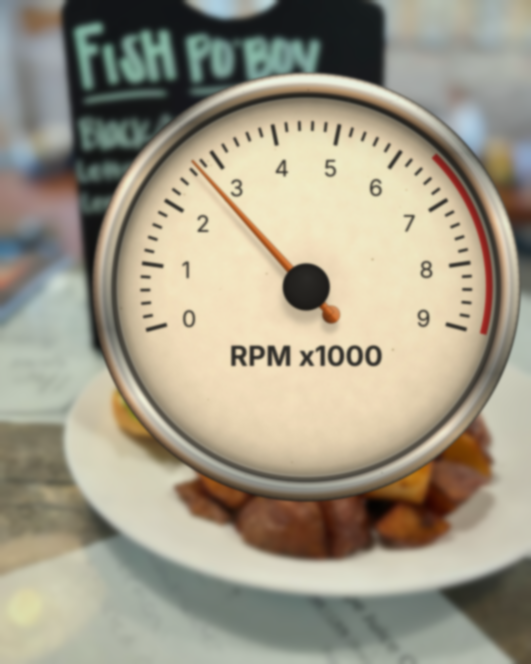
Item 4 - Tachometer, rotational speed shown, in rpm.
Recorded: 2700 rpm
